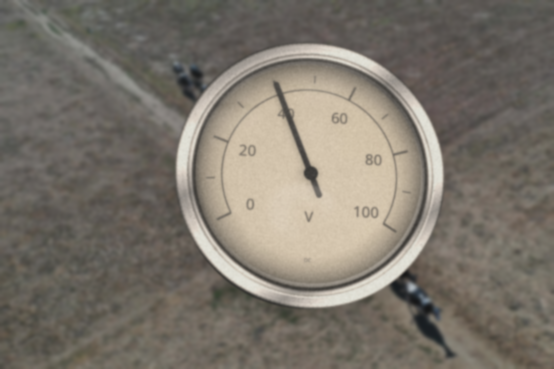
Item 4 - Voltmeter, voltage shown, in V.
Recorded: 40 V
